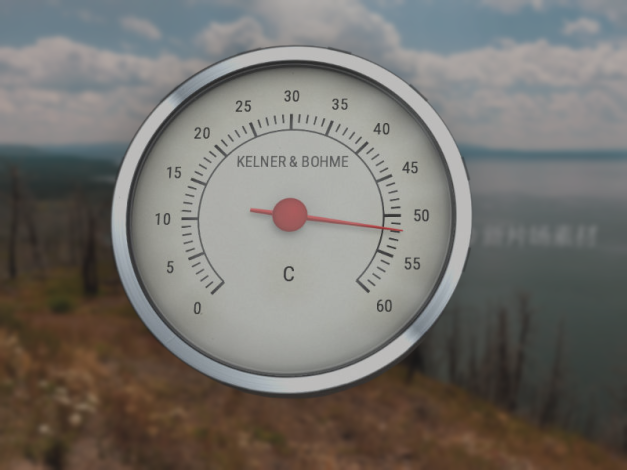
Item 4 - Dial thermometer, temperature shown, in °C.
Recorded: 52 °C
